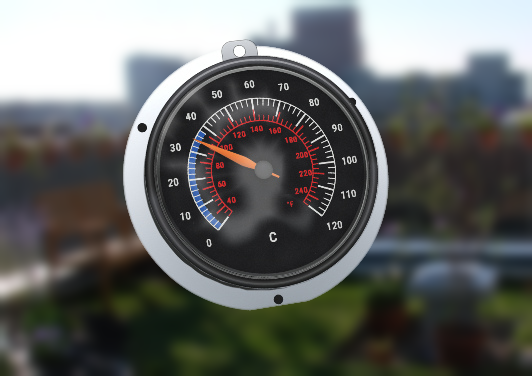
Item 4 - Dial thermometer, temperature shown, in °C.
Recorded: 34 °C
